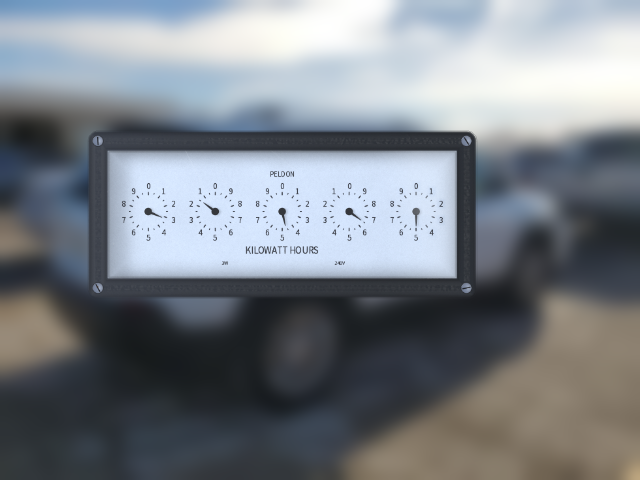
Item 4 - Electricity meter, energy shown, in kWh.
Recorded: 31465 kWh
